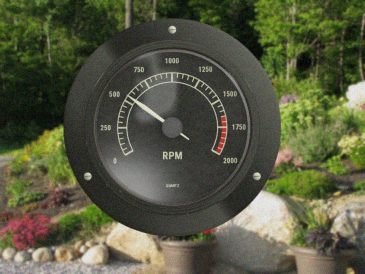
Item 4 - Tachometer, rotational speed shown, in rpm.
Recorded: 550 rpm
